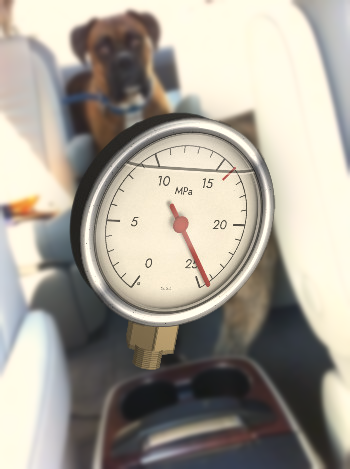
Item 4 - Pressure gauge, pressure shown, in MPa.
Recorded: 24.5 MPa
